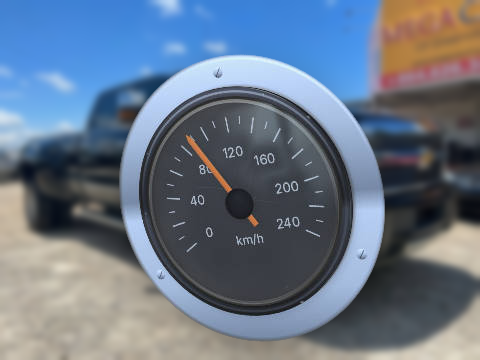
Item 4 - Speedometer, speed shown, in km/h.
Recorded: 90 km/h
